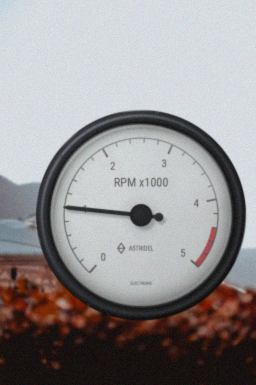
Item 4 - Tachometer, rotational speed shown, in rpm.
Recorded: 1000 rpm
